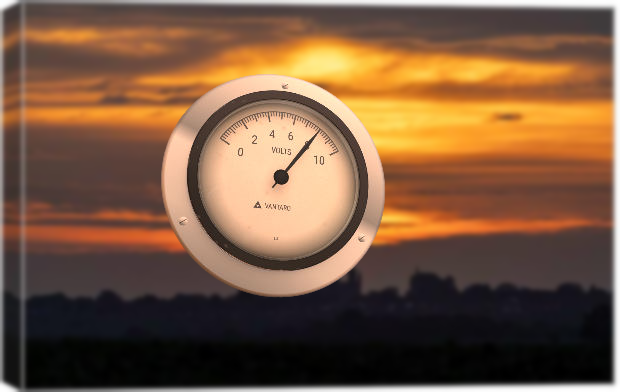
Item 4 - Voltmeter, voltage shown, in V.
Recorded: 8 V
